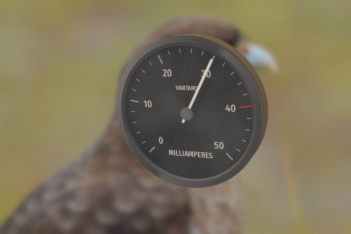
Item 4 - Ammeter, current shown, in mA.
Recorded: 30 mA
